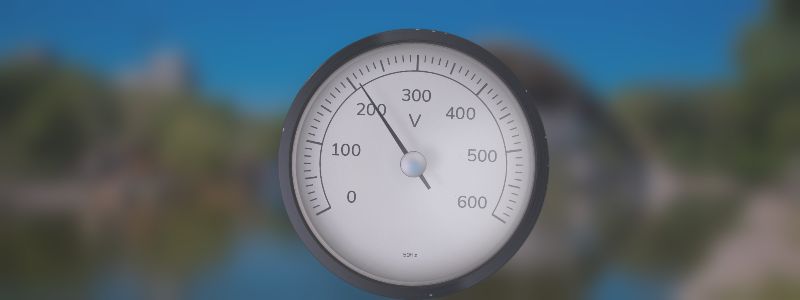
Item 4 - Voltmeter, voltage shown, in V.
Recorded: 210 V
